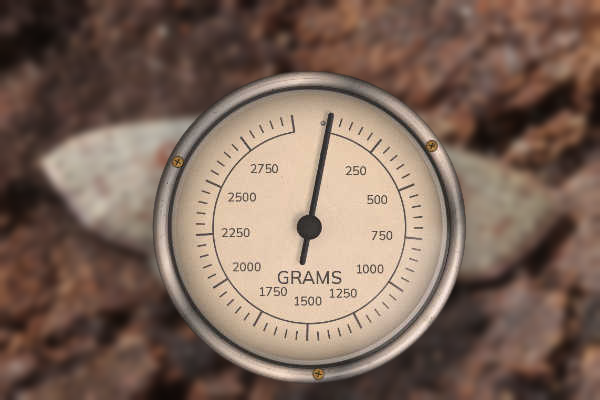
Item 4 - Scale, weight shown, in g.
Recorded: 0 g
